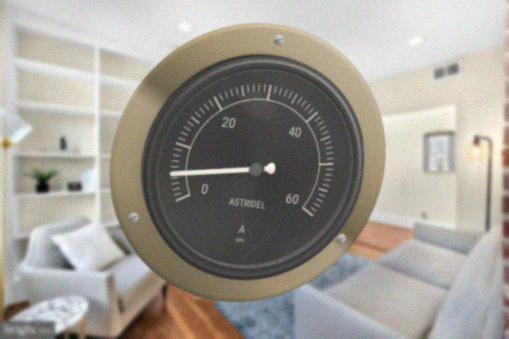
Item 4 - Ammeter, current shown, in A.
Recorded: 5 A
